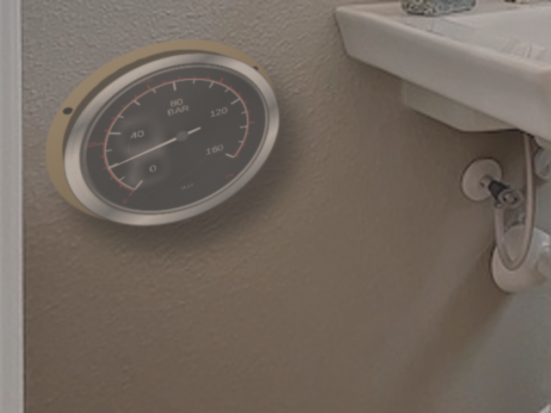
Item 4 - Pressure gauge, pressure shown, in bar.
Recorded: 20 bar
